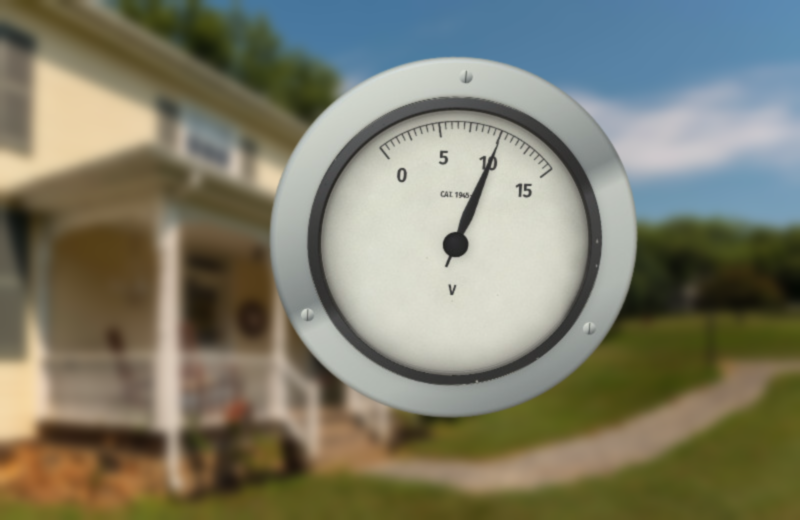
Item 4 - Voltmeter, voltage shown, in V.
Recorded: 10 V
